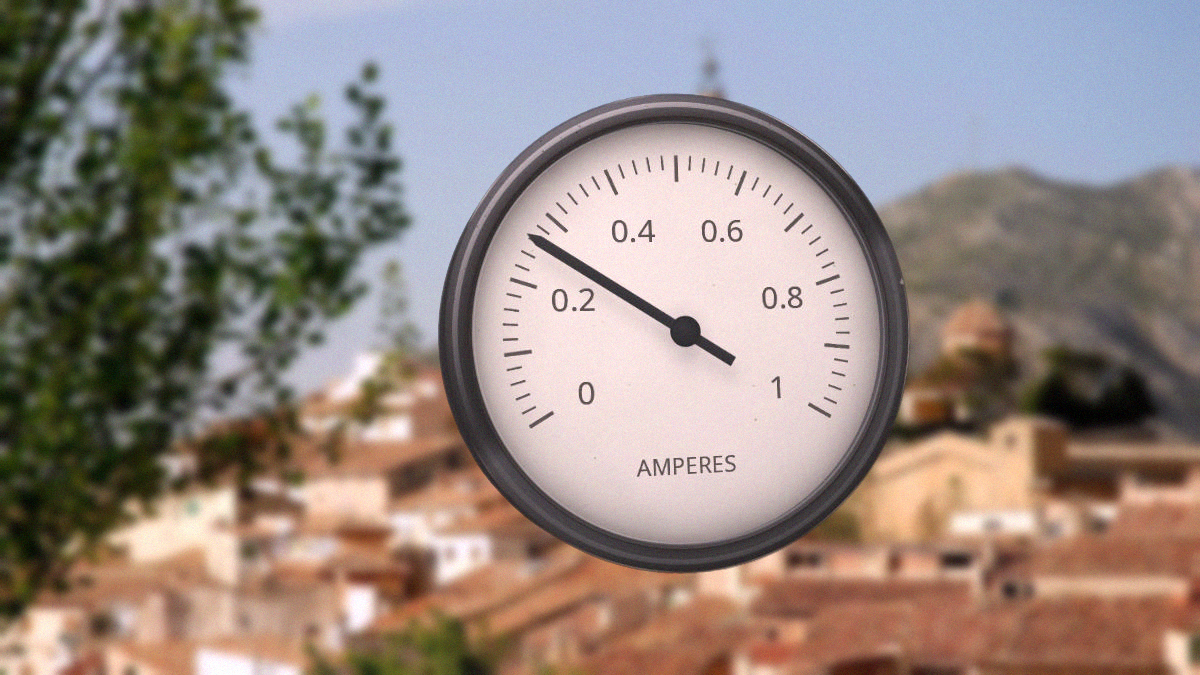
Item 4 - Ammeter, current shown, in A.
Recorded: 0.26 A
